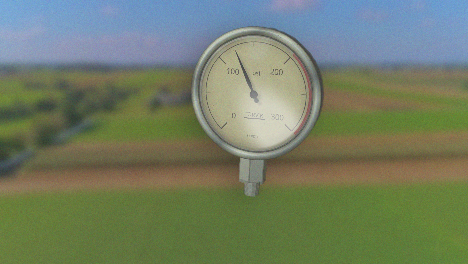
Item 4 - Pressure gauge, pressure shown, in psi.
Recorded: 125 psi
